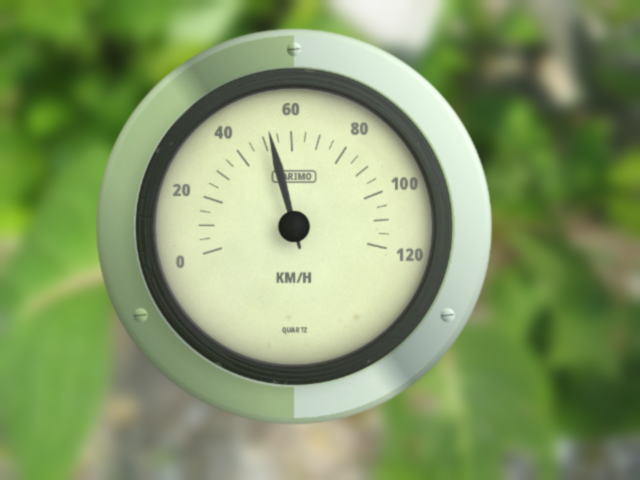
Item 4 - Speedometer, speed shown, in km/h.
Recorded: 52.5 km/h
